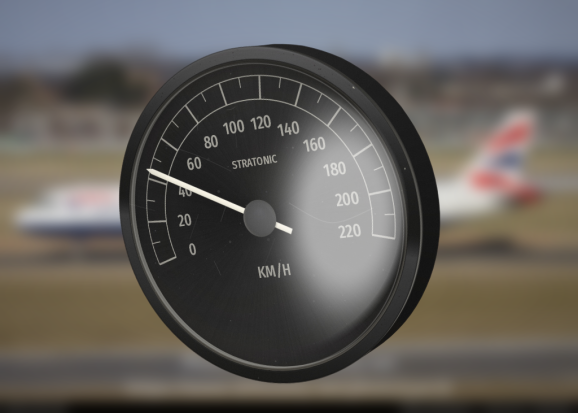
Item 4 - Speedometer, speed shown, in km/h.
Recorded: 45 km/h
